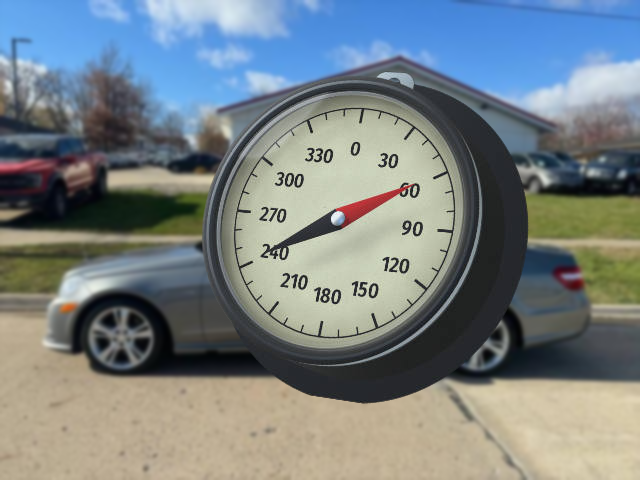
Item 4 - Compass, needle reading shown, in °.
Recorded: 60 °
